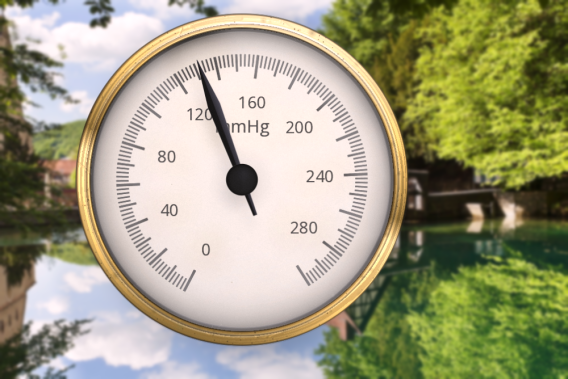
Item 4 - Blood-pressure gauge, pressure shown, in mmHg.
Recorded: 132 mmHg
